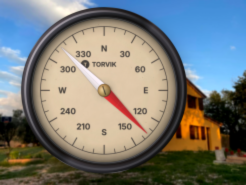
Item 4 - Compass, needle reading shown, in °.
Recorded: 135 °
